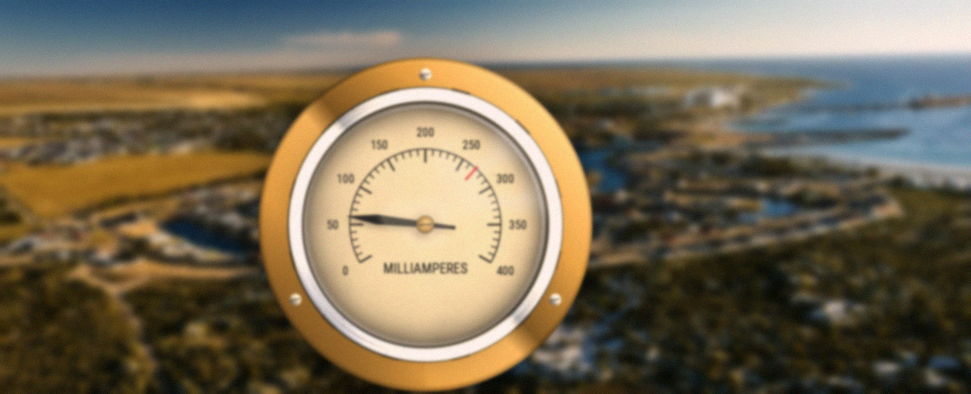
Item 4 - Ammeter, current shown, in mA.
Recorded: 60 mA
